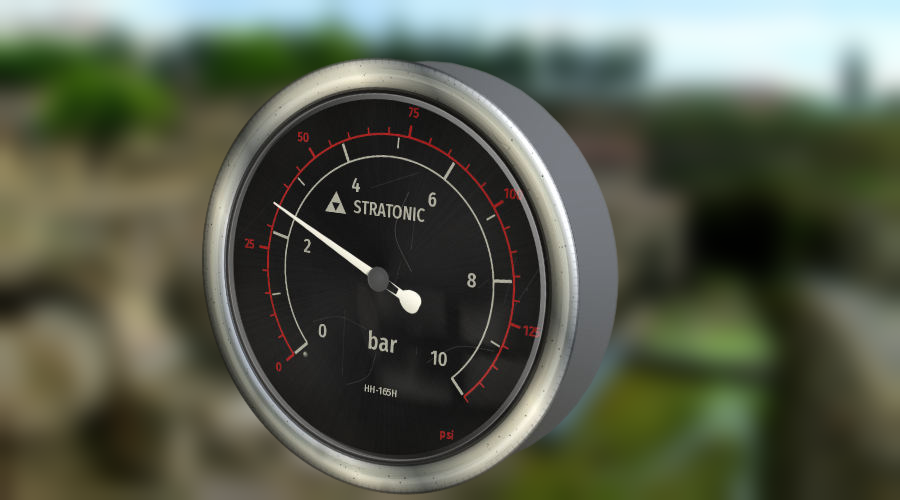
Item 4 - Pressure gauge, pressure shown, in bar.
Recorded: 2.5 bar
